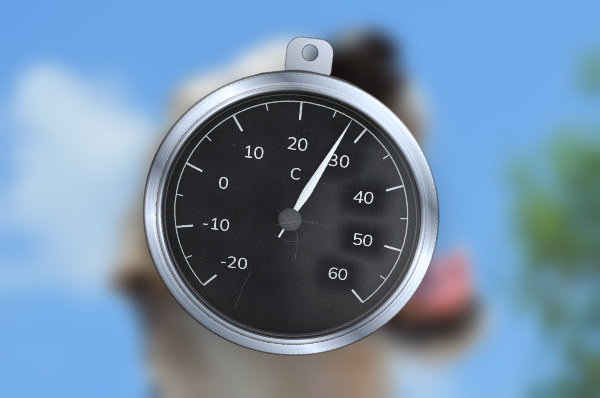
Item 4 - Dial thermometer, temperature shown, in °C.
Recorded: 27.5 °C
